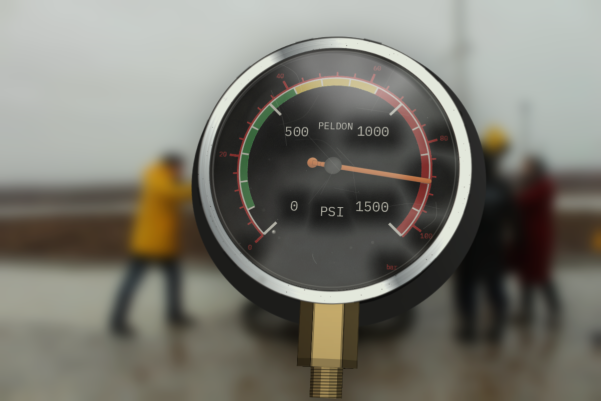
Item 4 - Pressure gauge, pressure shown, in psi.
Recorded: 1300 psi
